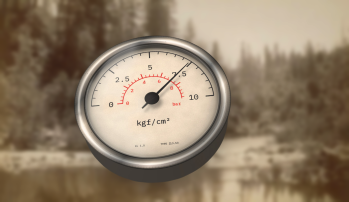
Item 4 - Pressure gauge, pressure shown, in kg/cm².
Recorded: 7.5 kg/cm²
